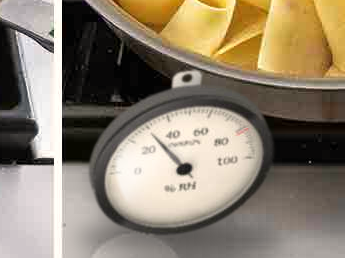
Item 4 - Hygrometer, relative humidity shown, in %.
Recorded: 30 %
